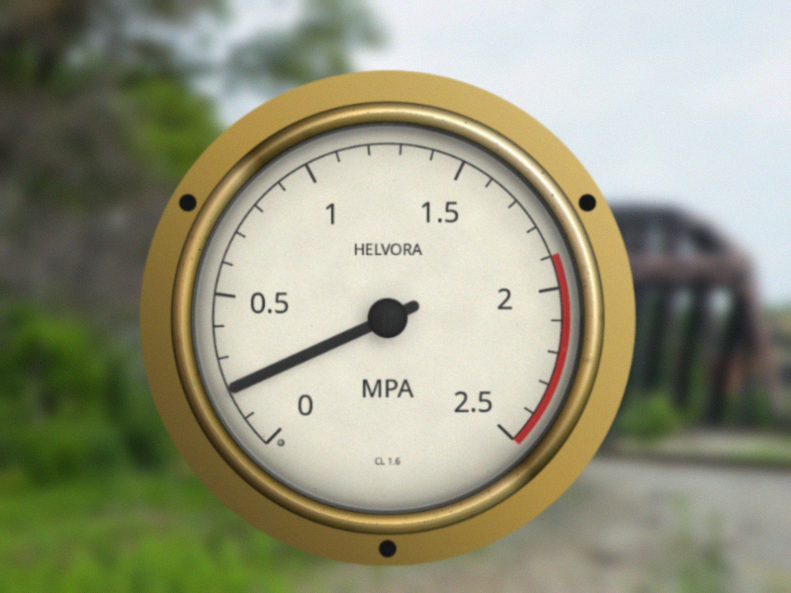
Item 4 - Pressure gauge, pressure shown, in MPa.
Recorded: 0.2 MPa
